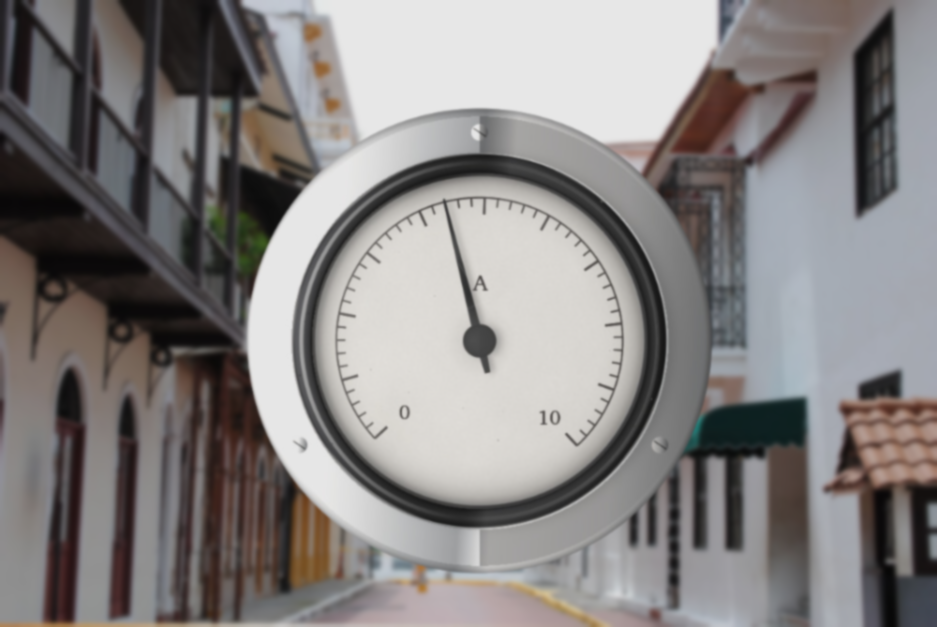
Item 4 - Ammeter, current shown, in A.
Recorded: 4.4 A
